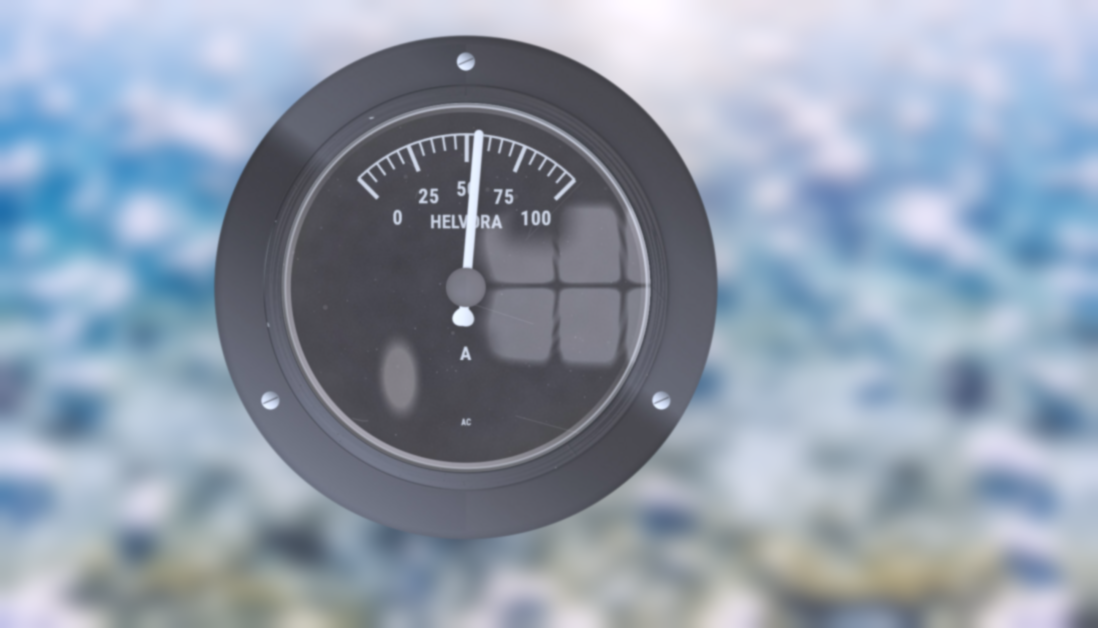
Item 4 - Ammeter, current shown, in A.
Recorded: 55 A
